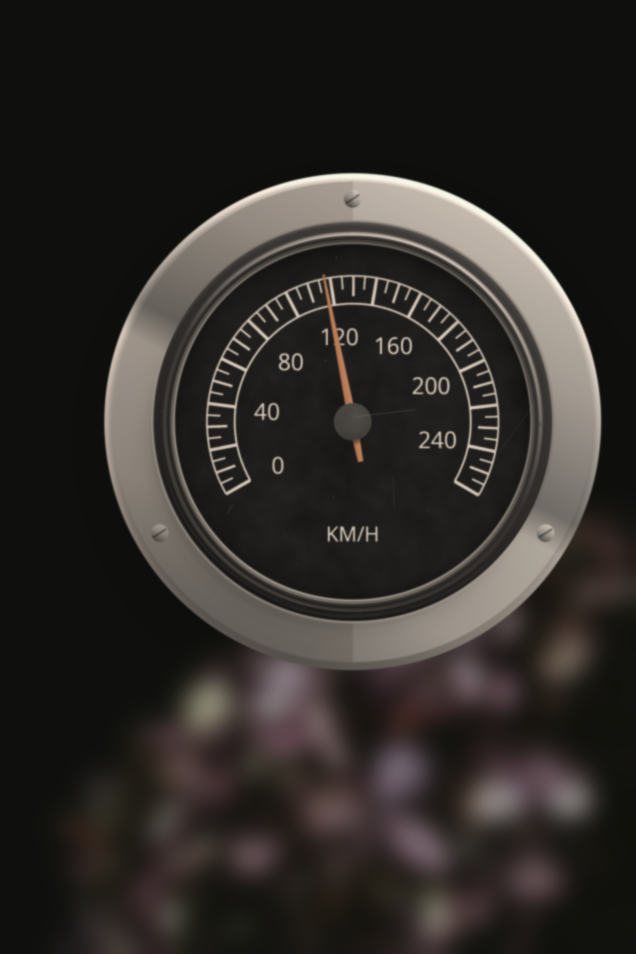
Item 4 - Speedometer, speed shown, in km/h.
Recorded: 117.5 km/h
